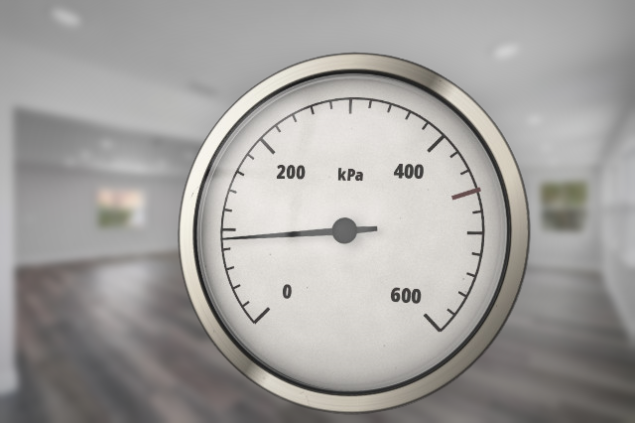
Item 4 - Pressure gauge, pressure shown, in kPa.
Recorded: 90 kPa
